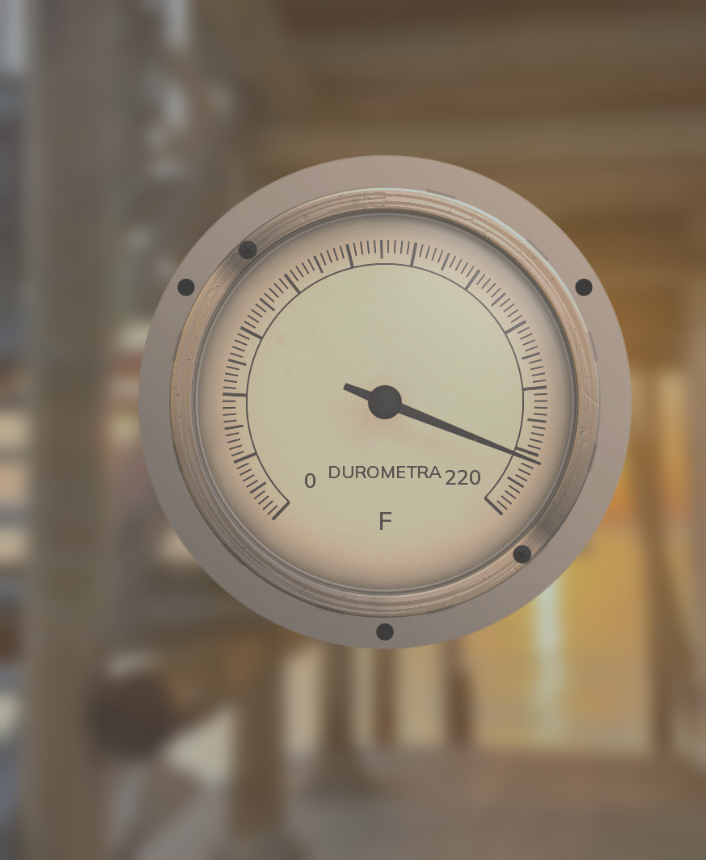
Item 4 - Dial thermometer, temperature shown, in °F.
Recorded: 202 °F
